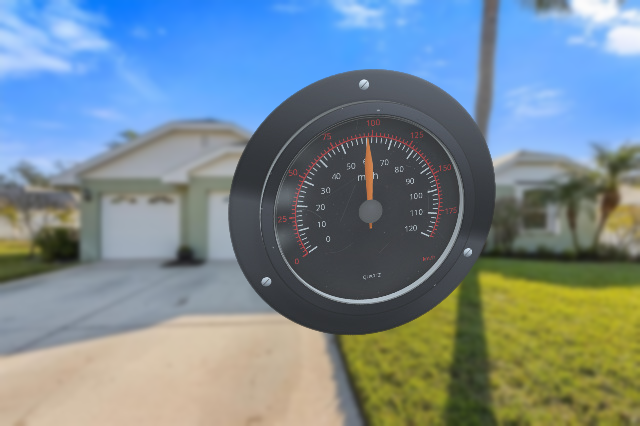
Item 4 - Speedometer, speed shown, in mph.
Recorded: 60 mph
